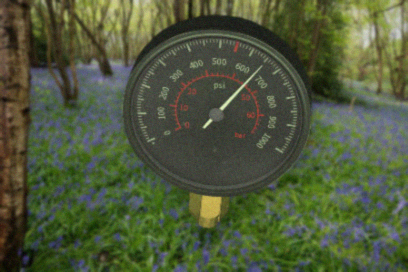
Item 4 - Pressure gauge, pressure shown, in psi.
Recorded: 650 psi
